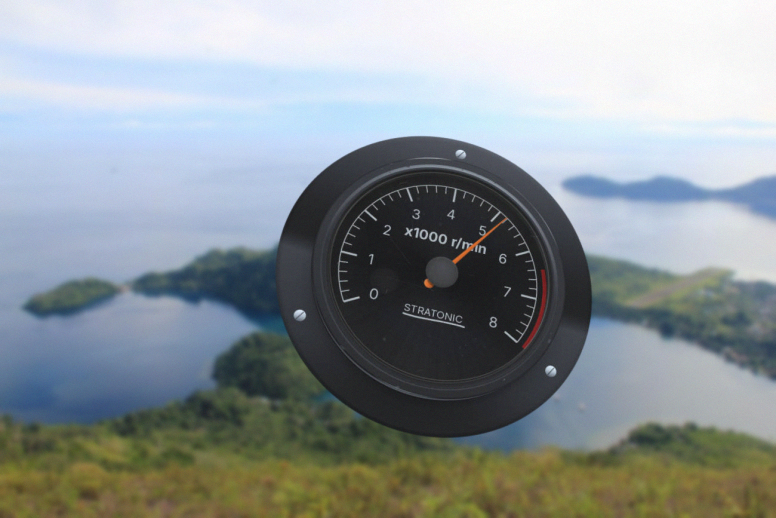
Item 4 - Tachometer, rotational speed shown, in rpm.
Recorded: 5200 rpm
